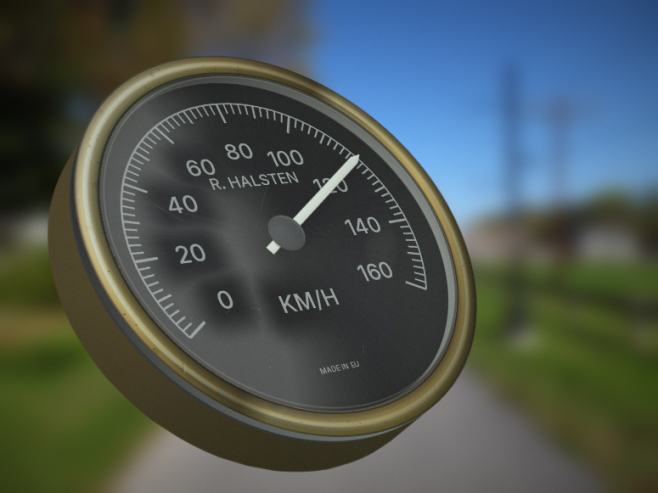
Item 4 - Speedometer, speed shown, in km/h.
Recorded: 120 km/h
